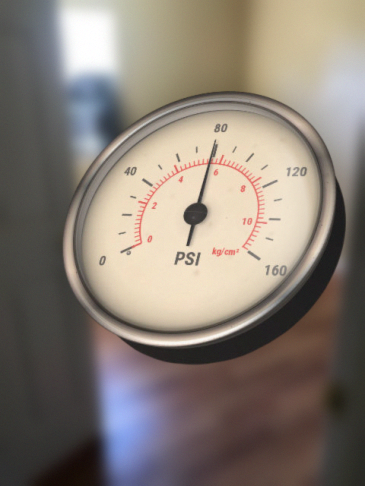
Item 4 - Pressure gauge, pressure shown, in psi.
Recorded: 80 psi
